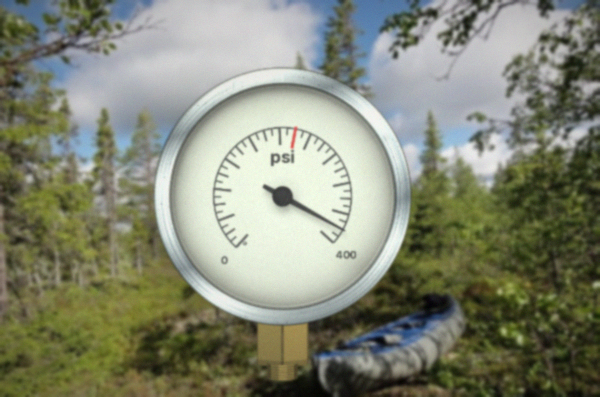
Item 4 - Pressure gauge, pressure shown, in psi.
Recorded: 380 psi
